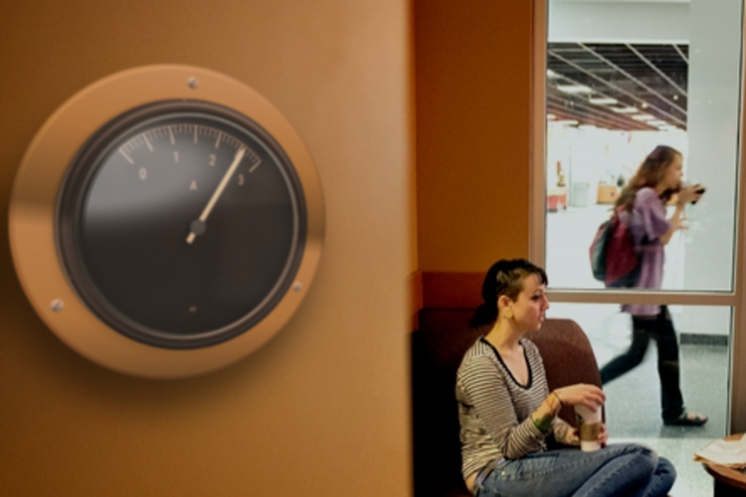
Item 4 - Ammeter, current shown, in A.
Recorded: 2.5 A
